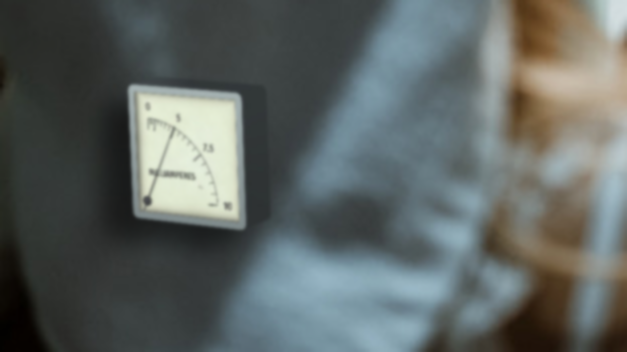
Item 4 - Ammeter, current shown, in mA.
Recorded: 5 mA
